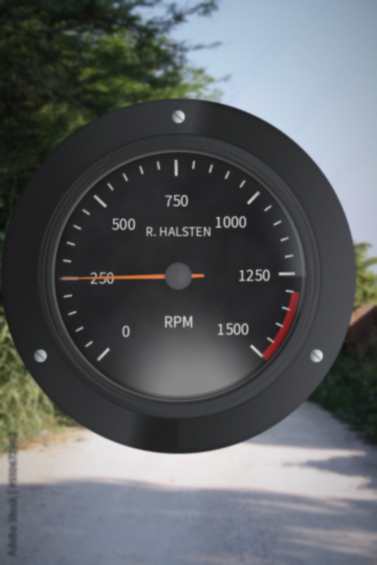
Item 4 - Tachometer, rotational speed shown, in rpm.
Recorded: 250 rpm
